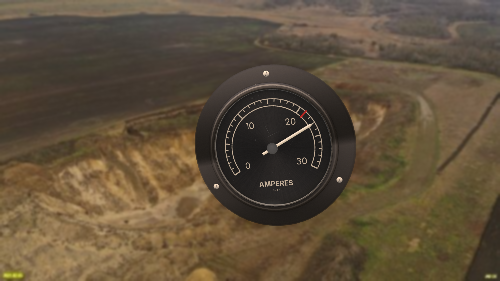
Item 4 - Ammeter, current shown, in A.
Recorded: 23 A
